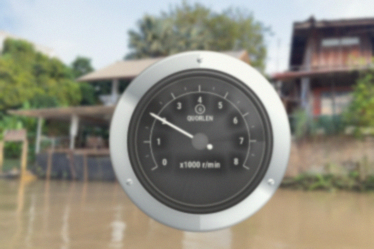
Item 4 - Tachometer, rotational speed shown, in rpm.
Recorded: 2000 rpm
